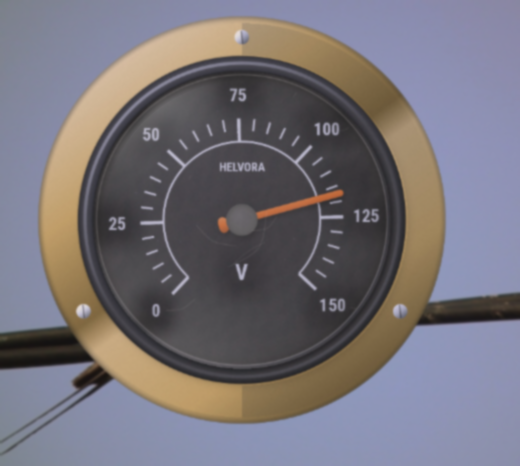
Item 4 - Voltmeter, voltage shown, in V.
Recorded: 117.5 V
